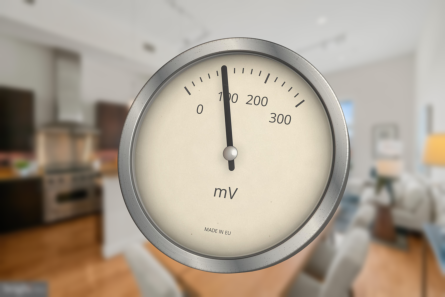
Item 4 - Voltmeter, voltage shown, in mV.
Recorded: 100 mV
